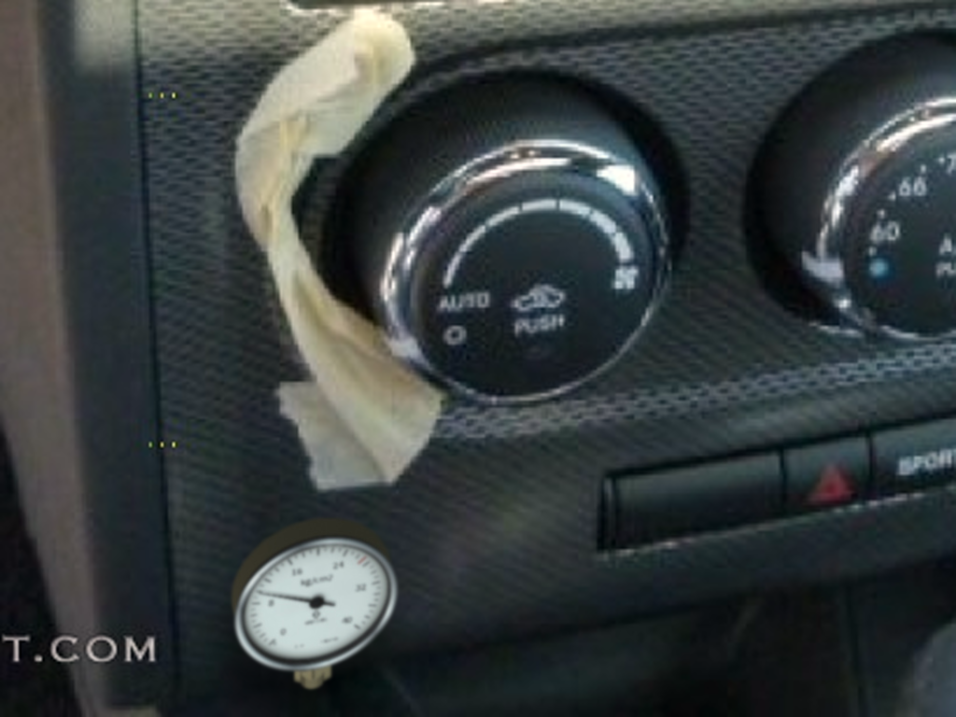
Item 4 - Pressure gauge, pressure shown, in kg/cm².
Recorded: 10 kg/cm²
